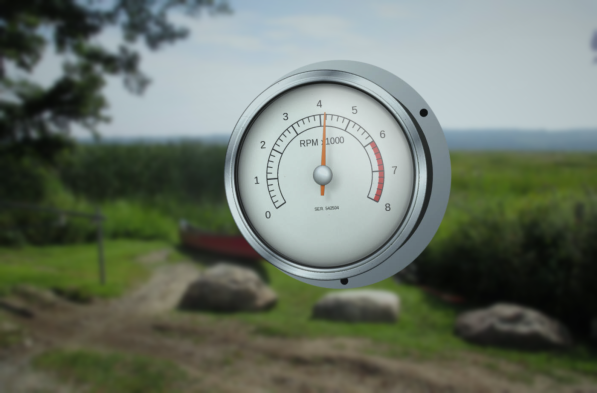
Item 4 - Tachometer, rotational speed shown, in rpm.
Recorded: 4200 rpm
